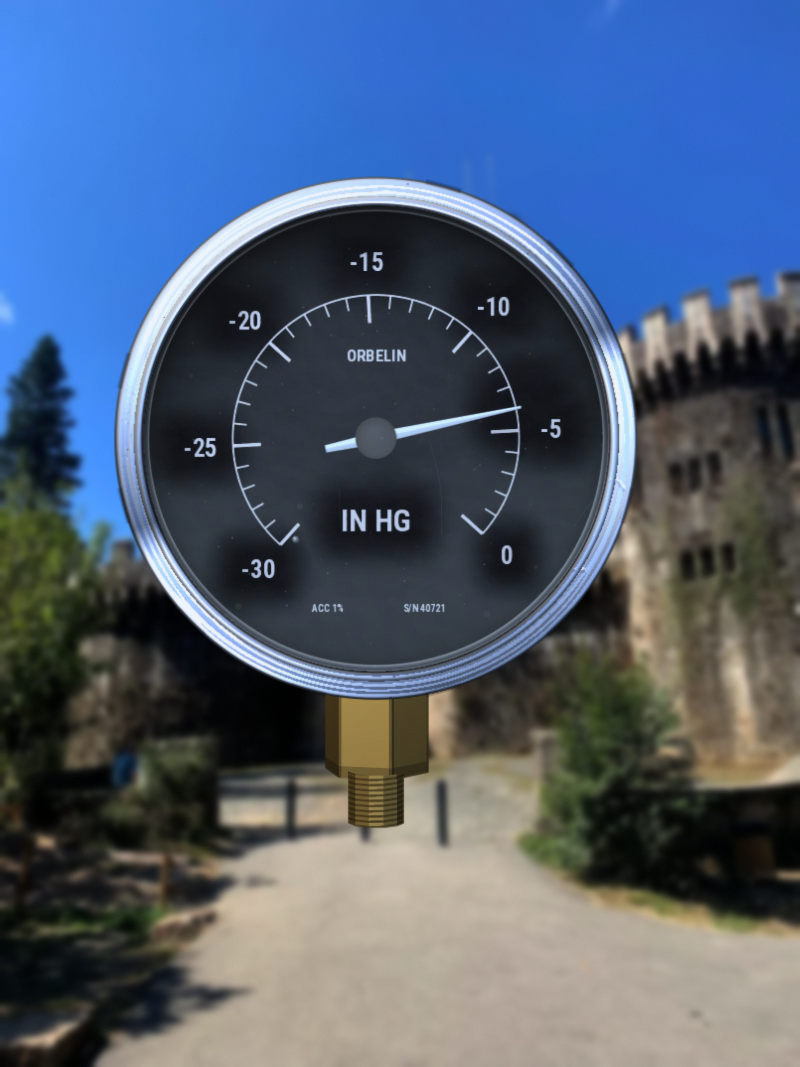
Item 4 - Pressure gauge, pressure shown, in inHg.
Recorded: -6 inHg
